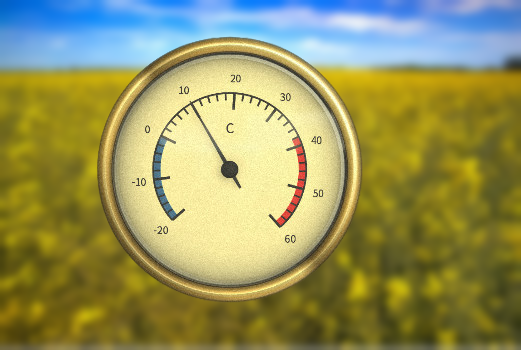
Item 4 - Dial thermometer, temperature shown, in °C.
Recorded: 10 °C
